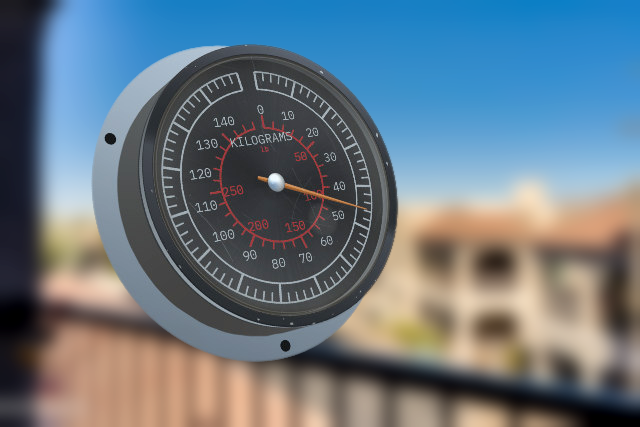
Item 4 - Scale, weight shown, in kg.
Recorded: 46 kg
